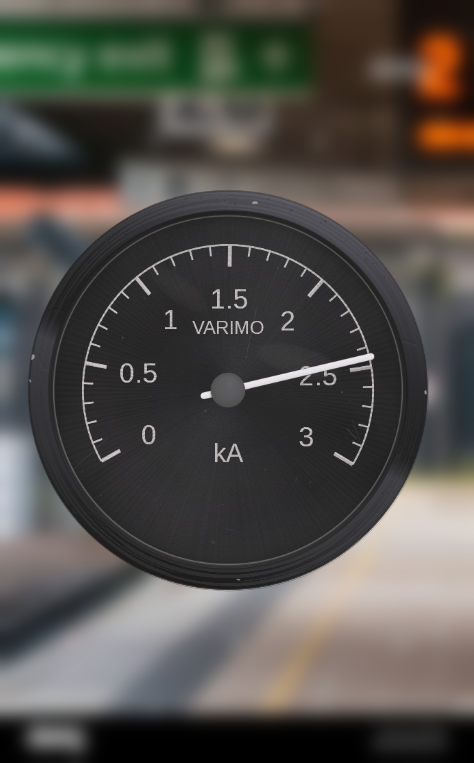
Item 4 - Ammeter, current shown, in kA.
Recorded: 2.45 kA
